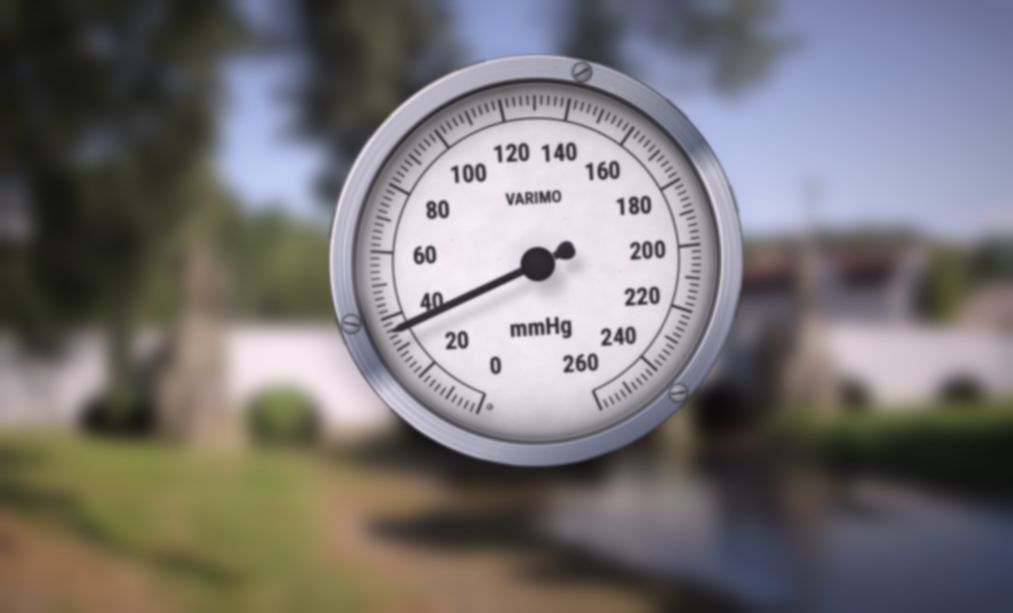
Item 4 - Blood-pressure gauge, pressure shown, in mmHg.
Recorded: 36 mmHg
